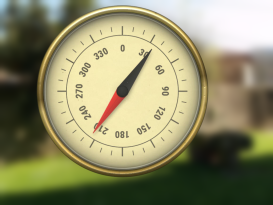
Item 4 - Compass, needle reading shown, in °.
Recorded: 215 °
